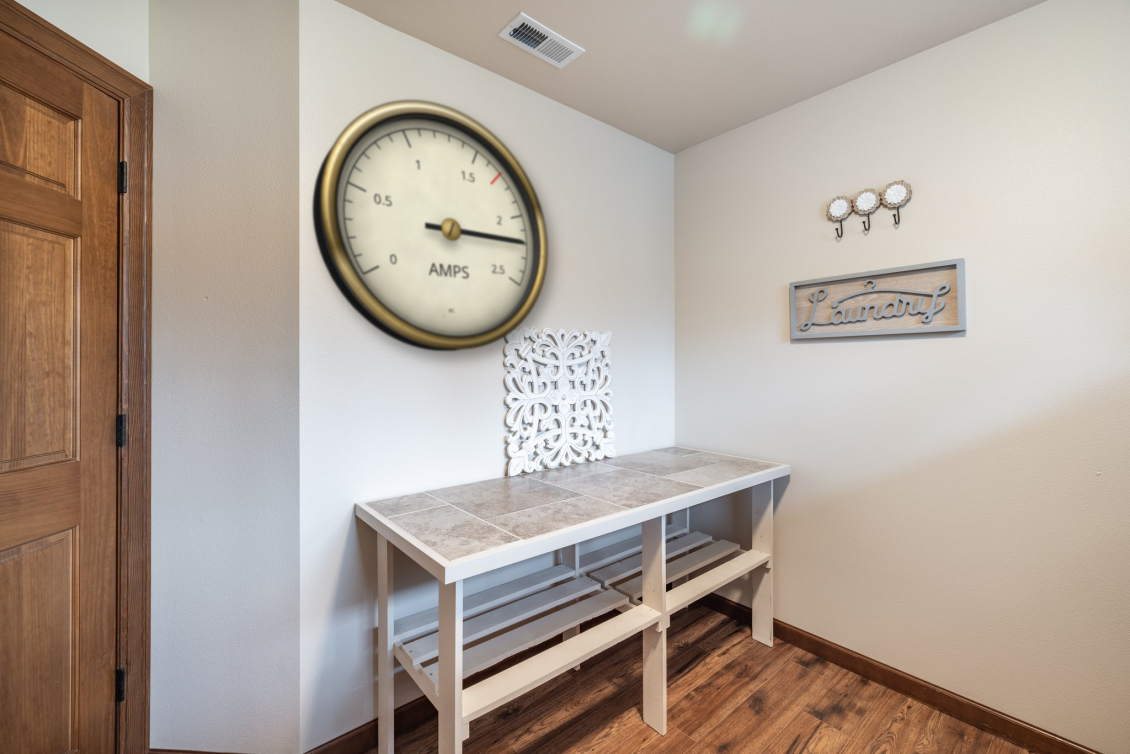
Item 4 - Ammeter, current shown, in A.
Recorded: 2.2 A
